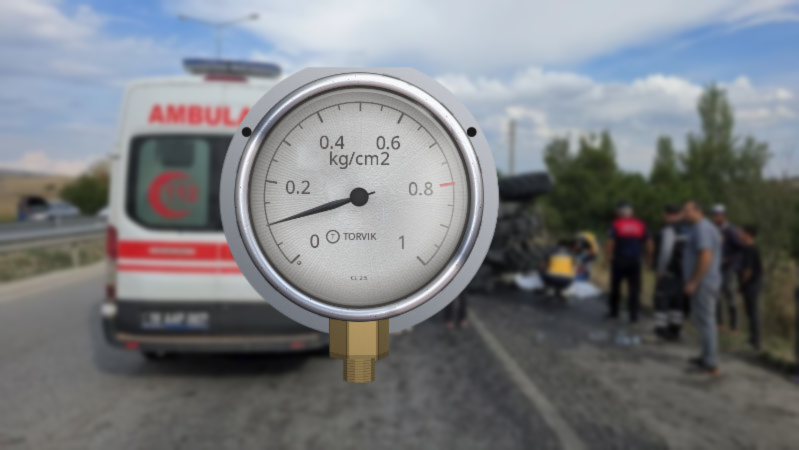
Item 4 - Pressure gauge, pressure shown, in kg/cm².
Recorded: 0.1 kg/cm²
